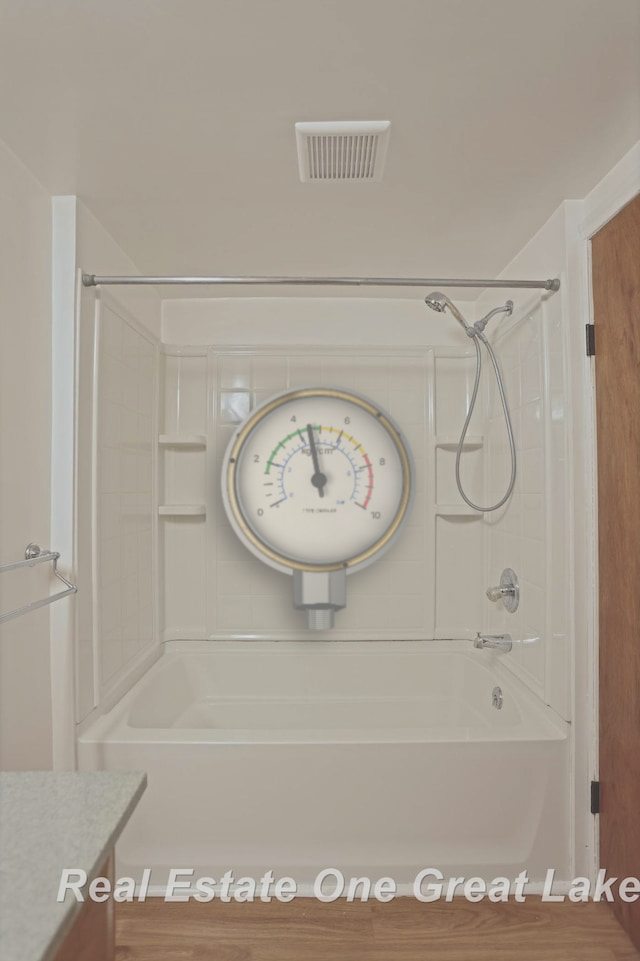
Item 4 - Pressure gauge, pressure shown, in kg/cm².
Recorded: 4.5 kg/cm²
